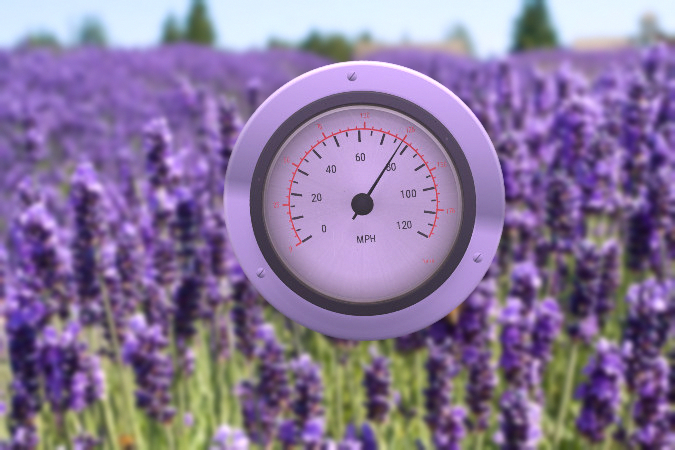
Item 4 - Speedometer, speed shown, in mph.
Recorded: 77.5 mph
